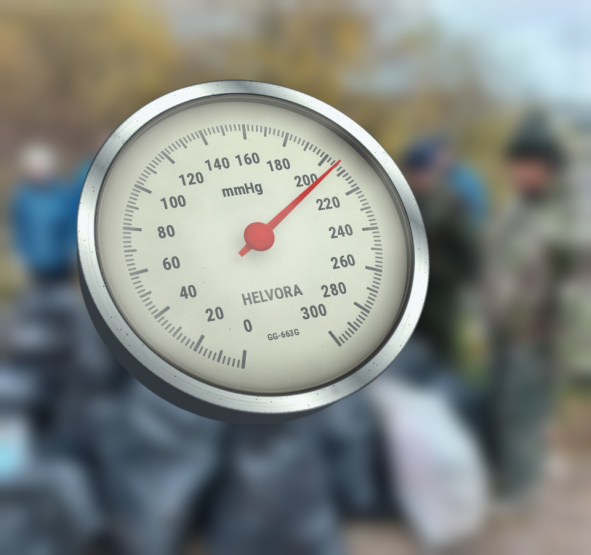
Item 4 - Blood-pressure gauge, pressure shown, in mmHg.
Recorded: 206 mmHg
